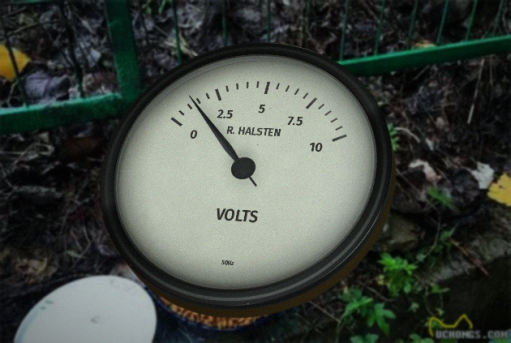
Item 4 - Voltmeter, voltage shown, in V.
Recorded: 1.25 V
